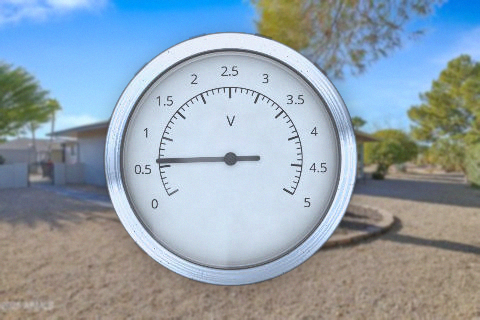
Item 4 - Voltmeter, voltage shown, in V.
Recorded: 0.6 V
